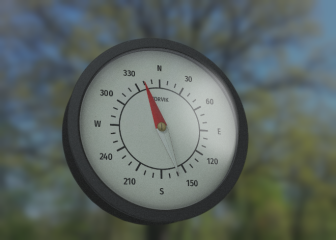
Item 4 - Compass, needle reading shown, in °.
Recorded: 340 °
